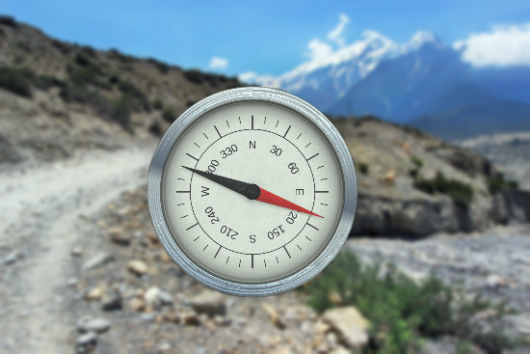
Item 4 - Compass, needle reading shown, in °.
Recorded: 110 °
